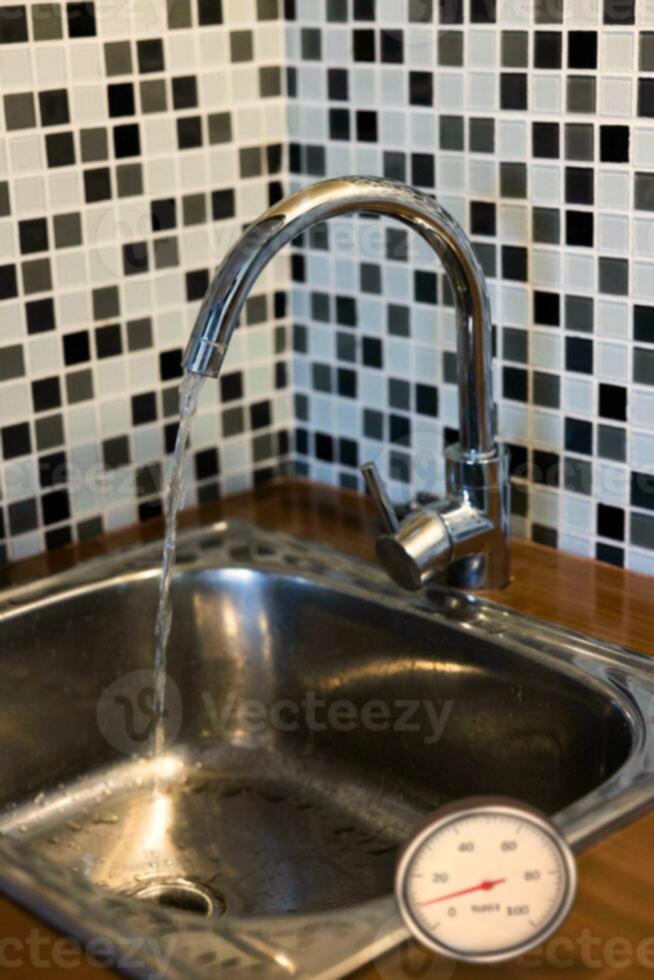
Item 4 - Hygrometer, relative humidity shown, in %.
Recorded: 10 %
